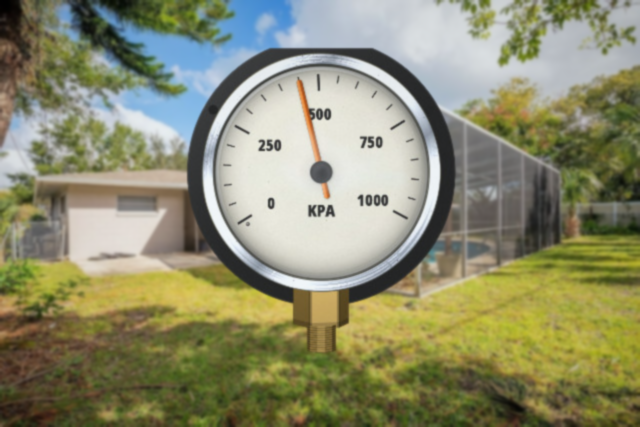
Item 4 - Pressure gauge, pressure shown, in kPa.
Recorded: 450 kPa
